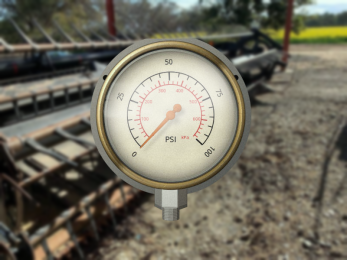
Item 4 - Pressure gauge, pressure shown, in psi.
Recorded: 0 psi
